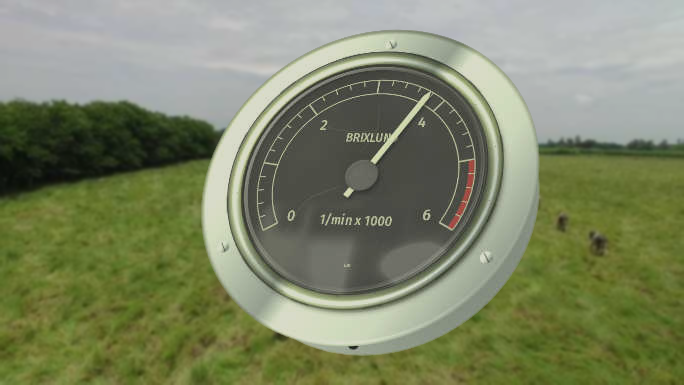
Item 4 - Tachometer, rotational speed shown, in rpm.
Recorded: 3800 rpm
